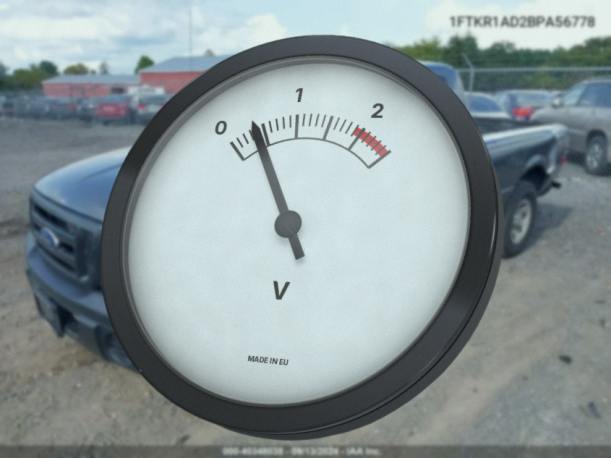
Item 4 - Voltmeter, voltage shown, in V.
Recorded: 0.4 V
